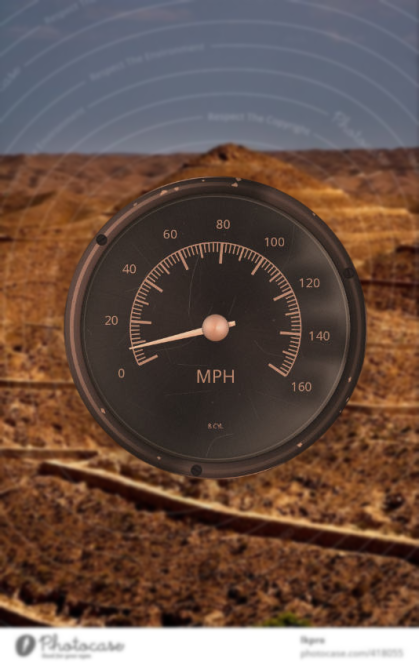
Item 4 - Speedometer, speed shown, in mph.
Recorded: 8 mph
